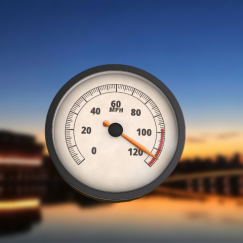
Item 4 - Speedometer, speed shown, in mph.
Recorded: 115 mph
